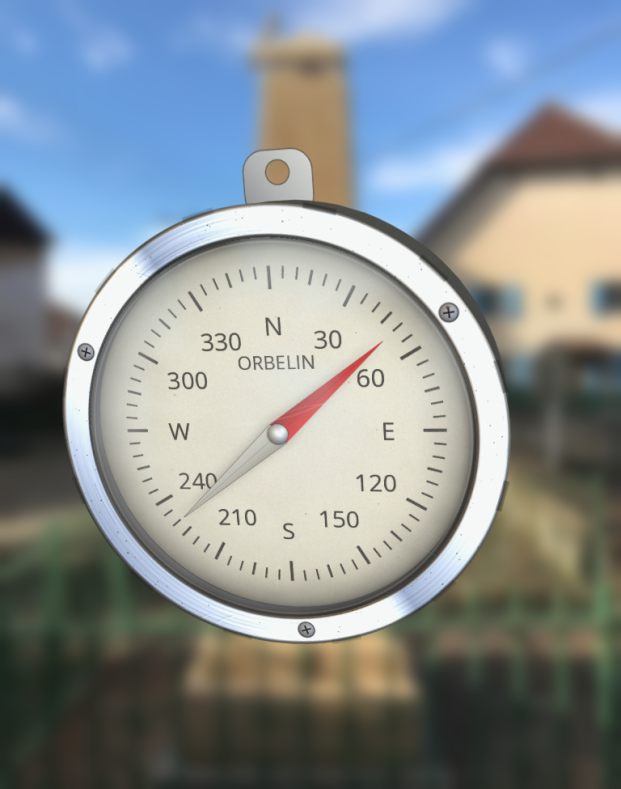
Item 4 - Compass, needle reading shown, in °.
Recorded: 50 °
